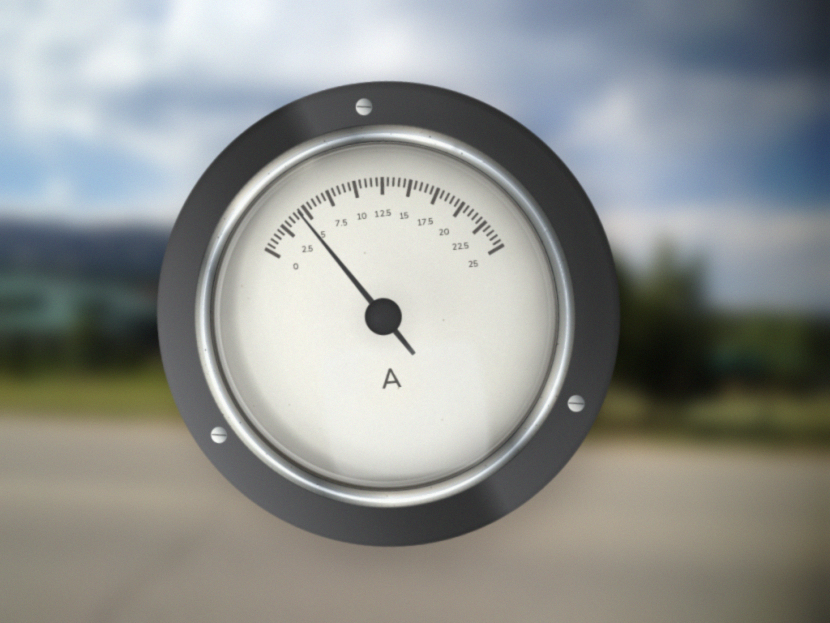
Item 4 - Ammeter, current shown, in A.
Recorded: 4.5 A
